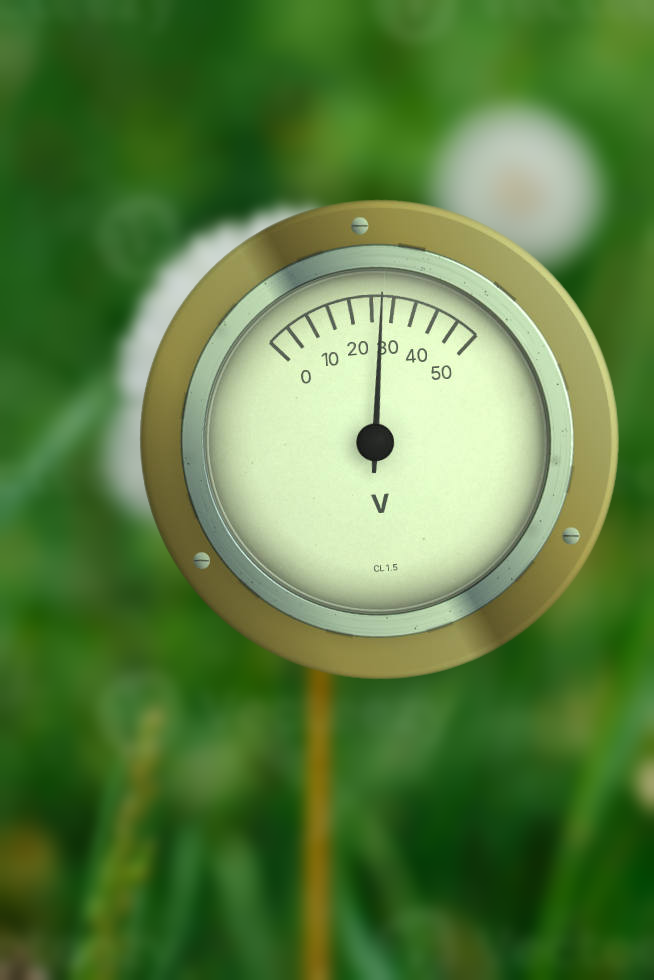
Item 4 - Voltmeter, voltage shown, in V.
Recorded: 27.5 V
